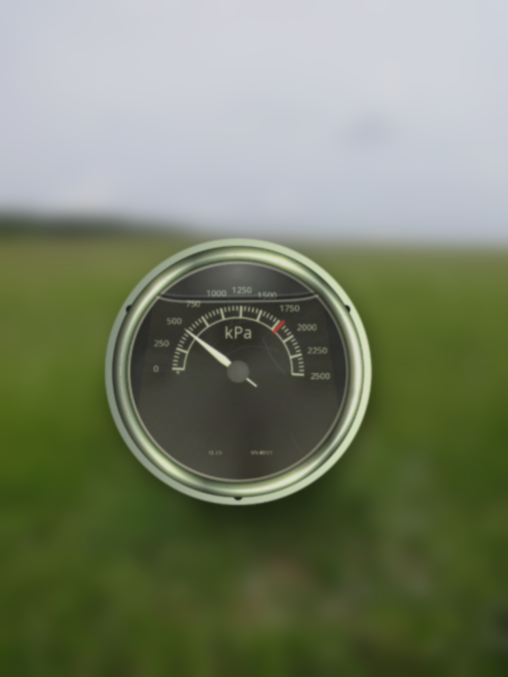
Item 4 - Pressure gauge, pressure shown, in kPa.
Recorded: 500 kPa
